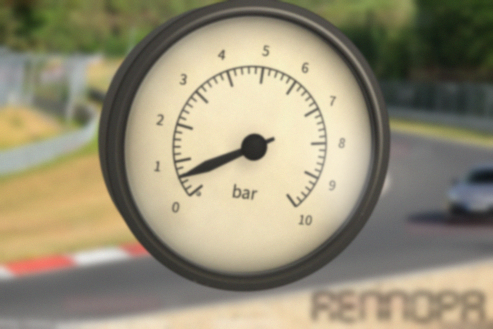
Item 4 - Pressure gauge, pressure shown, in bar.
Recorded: 0.6 bar
